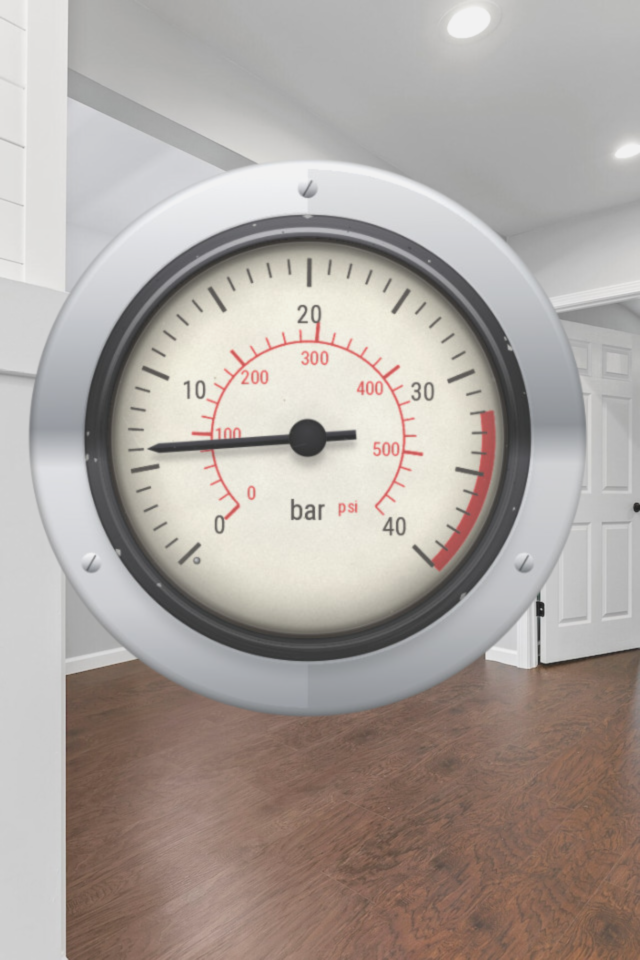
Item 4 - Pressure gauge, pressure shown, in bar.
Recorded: 6 bar
